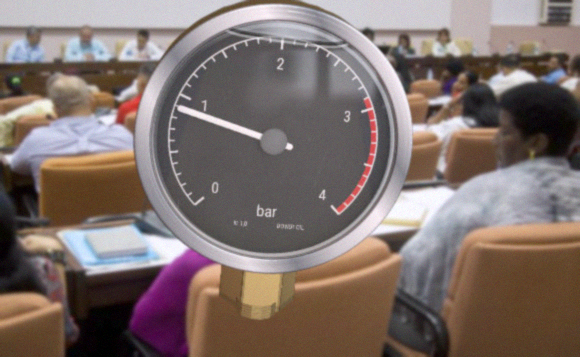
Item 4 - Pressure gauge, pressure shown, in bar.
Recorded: 0.9 bar
